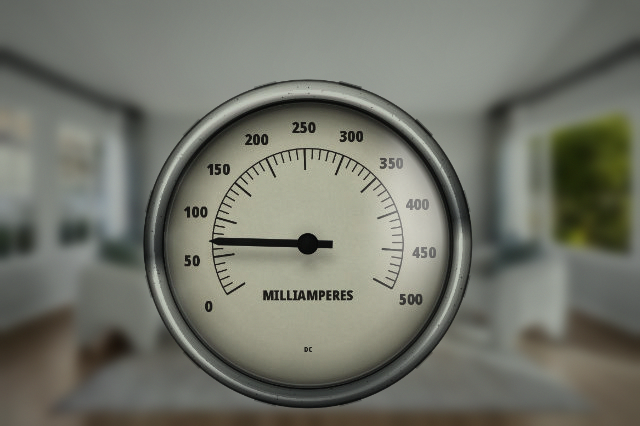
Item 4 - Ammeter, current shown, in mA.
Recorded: 70 mA
